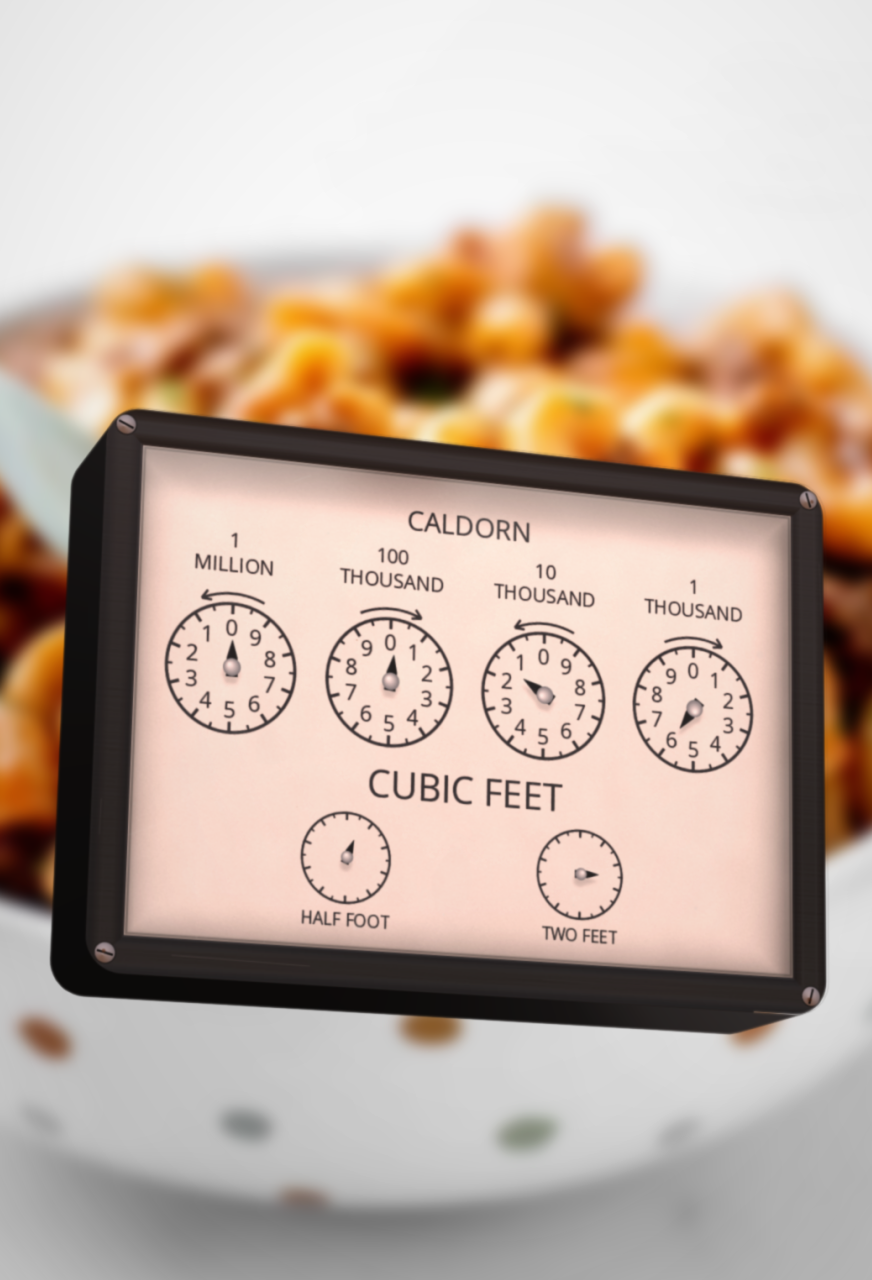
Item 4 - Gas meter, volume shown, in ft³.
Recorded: 1600 ft³
